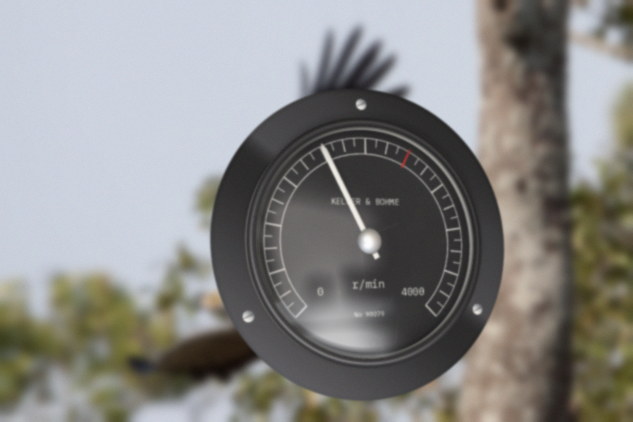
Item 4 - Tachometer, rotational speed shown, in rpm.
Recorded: 1600 rpm
